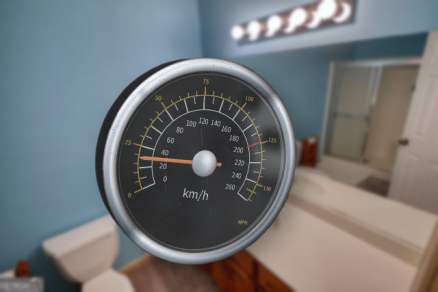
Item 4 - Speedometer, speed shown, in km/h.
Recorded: 30 km/h
